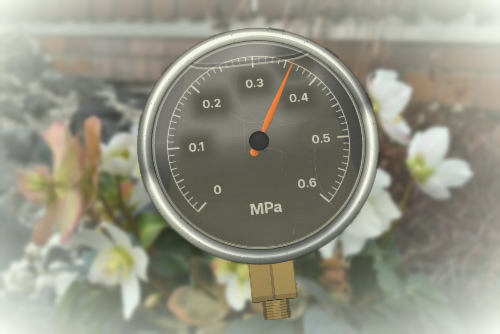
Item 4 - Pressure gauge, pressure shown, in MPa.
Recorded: 0.36 MPa
